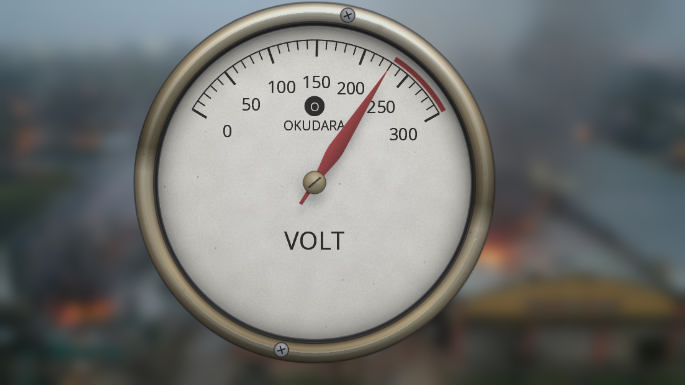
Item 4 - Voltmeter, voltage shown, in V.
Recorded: 230 V
